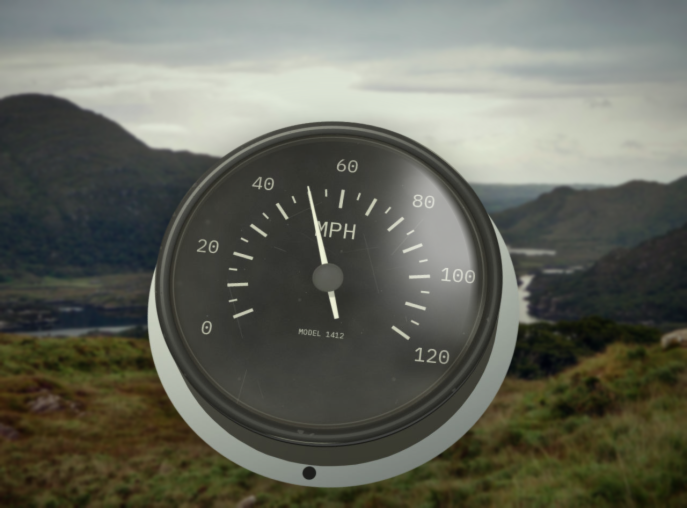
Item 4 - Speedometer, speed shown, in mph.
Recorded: 50 mph
